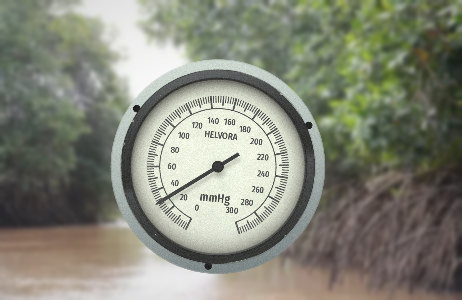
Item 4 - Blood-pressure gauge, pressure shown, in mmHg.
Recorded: 30 mmHg
